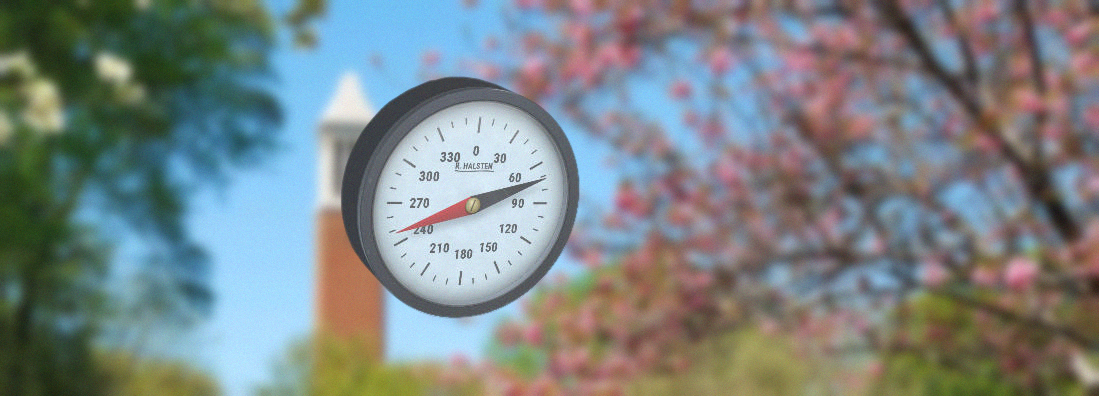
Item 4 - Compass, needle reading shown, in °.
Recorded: 250 °
